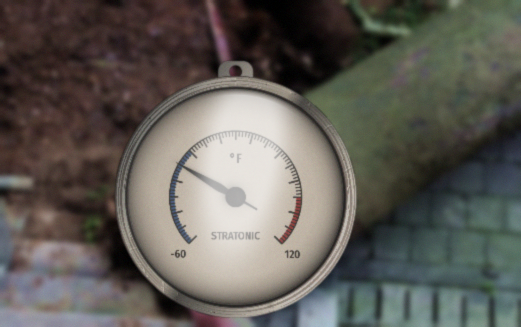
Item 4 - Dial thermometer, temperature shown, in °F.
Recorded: -10 °F
